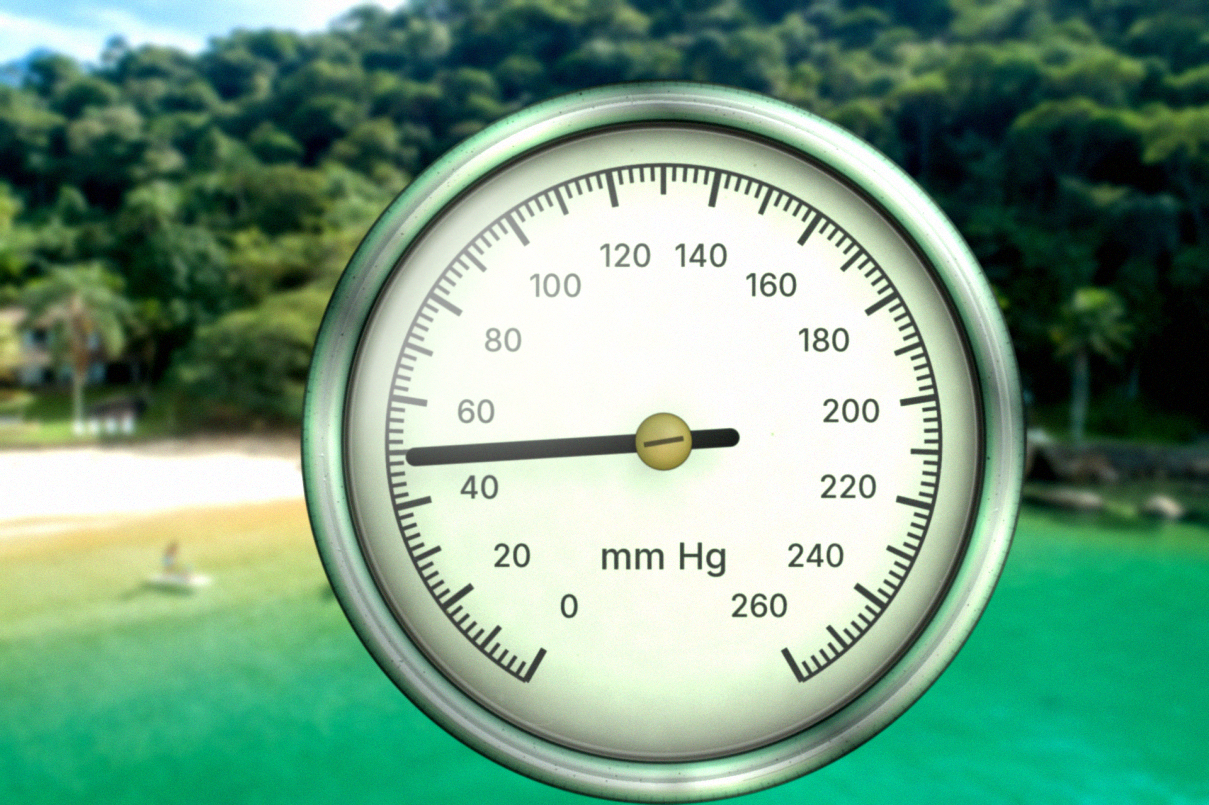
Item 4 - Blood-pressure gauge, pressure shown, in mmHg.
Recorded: 49 mmHg
